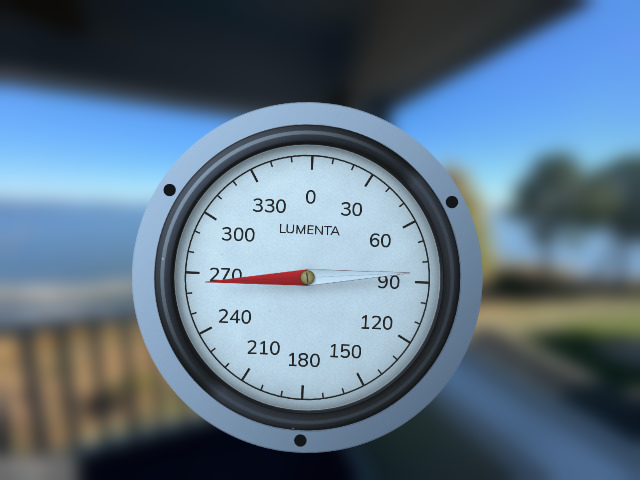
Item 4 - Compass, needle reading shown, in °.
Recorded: 265 °
